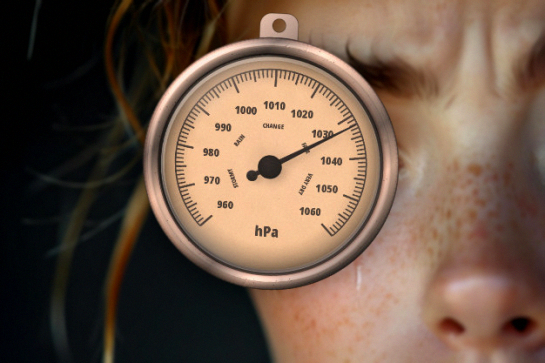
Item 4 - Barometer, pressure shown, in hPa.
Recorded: 1032 hPa
